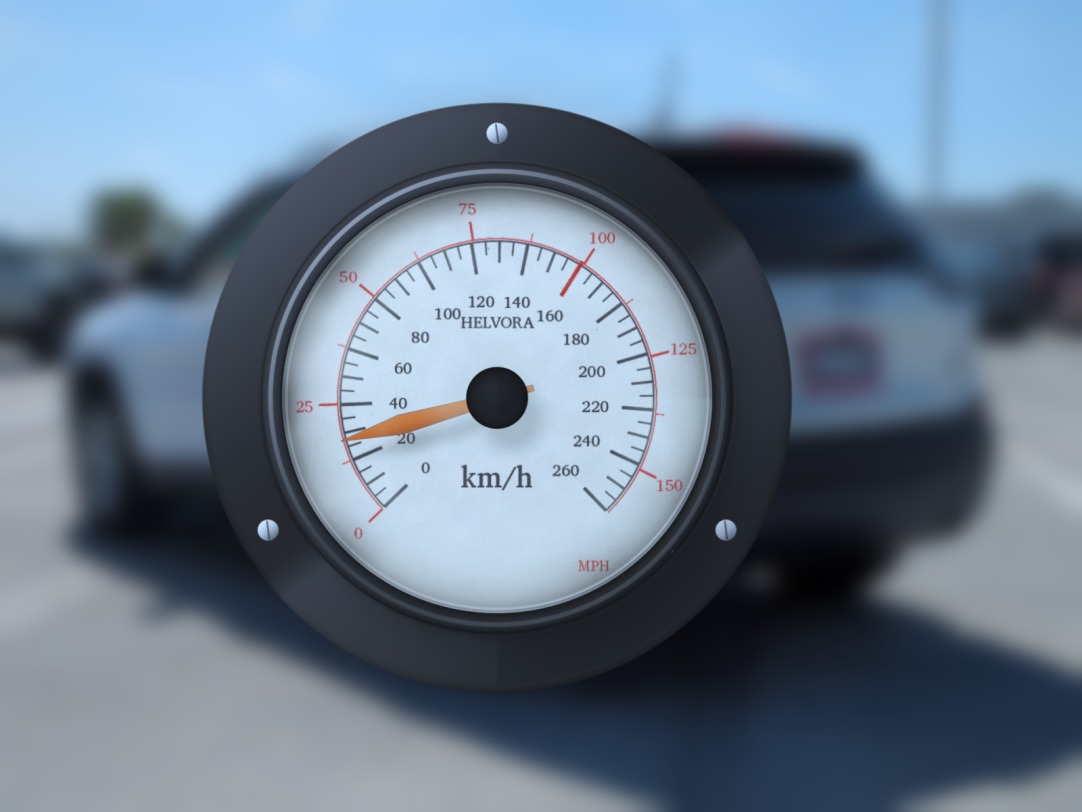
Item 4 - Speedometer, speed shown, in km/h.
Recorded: 27.5 km/h
